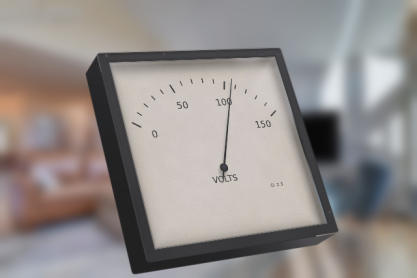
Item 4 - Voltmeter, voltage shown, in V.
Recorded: 105 V
